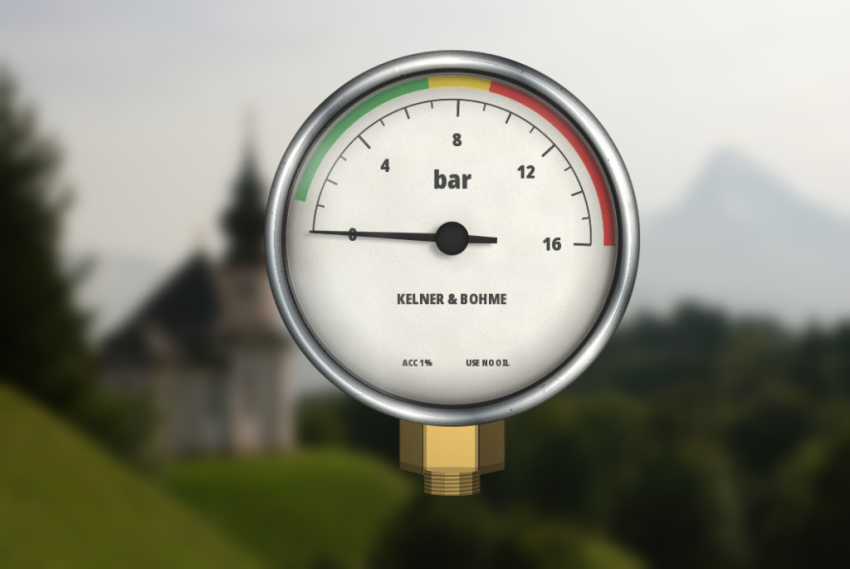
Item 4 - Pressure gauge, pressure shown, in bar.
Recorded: 0 bar
